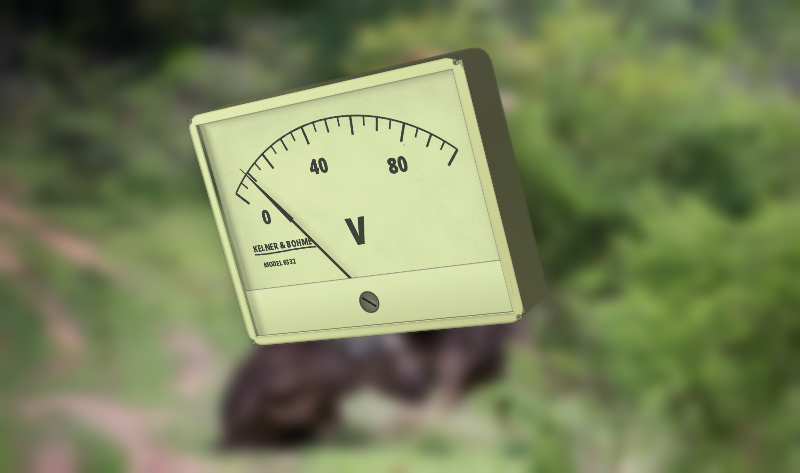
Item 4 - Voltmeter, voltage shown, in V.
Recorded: 10 V
